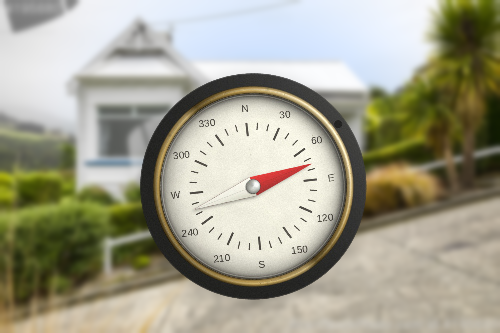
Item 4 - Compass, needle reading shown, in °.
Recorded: 75 °
